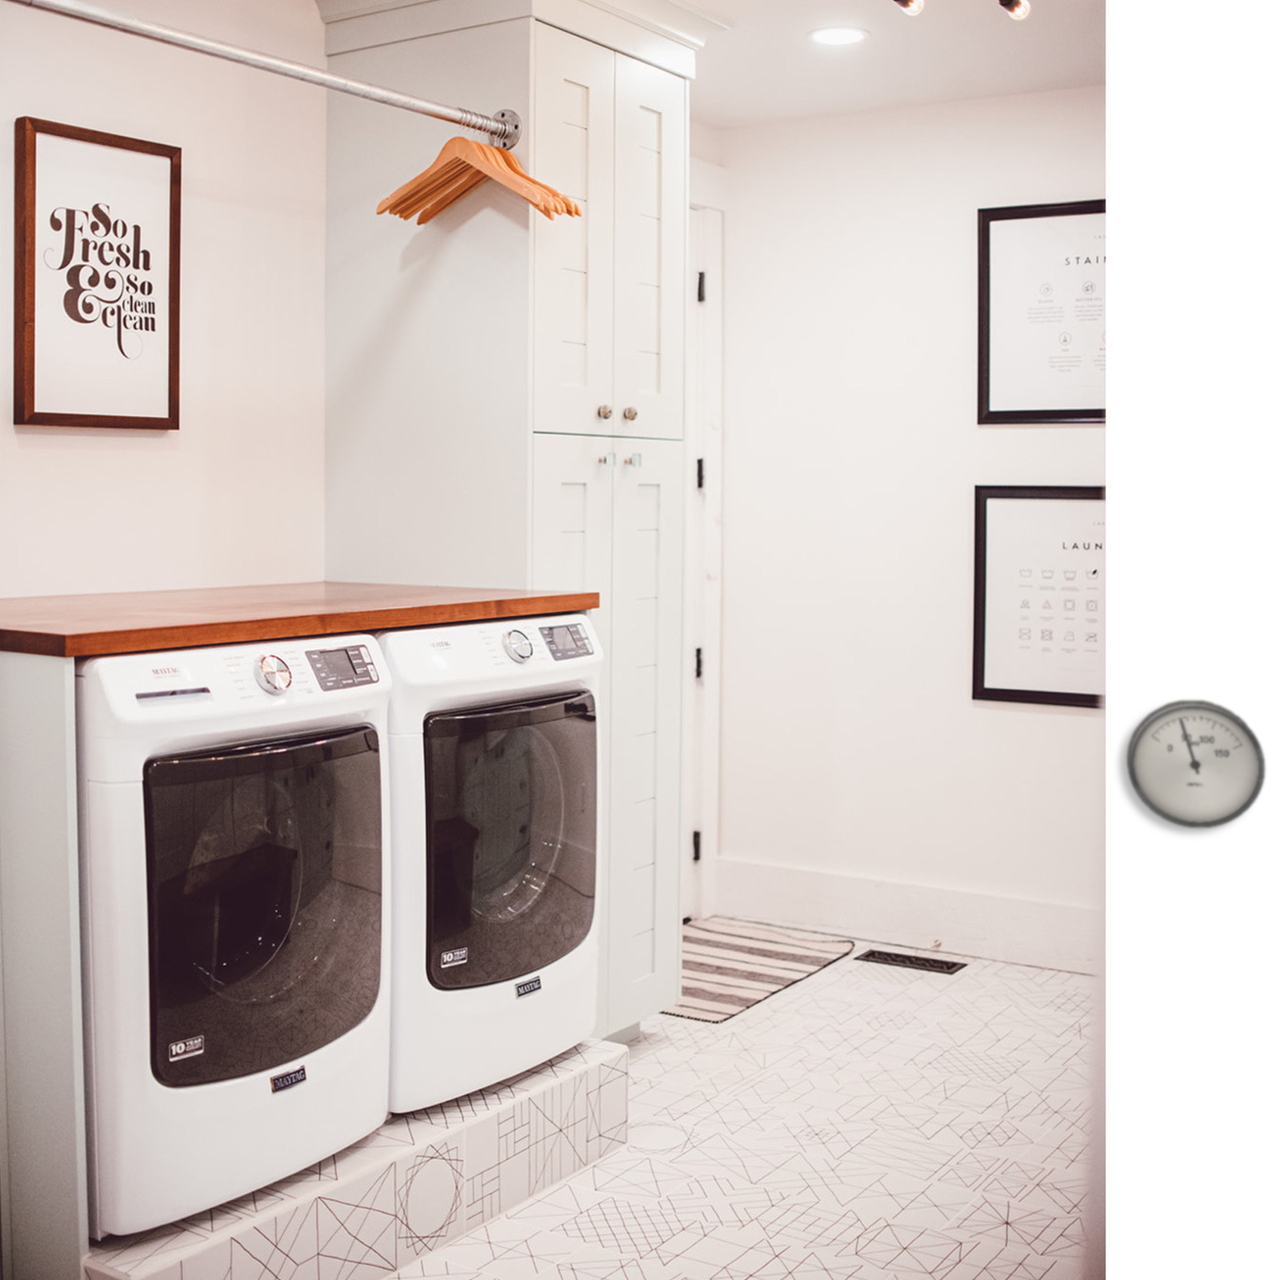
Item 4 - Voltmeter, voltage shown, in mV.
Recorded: 50 mV
